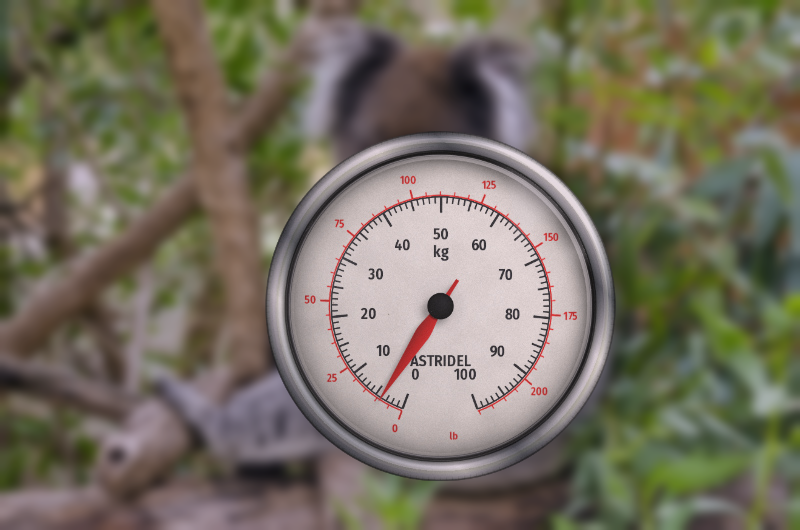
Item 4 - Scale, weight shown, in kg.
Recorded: 4 kg
